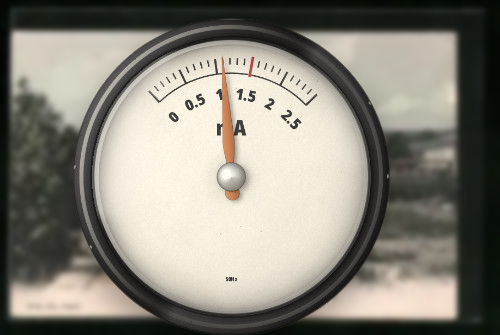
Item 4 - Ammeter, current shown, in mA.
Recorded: 1.1 mA
